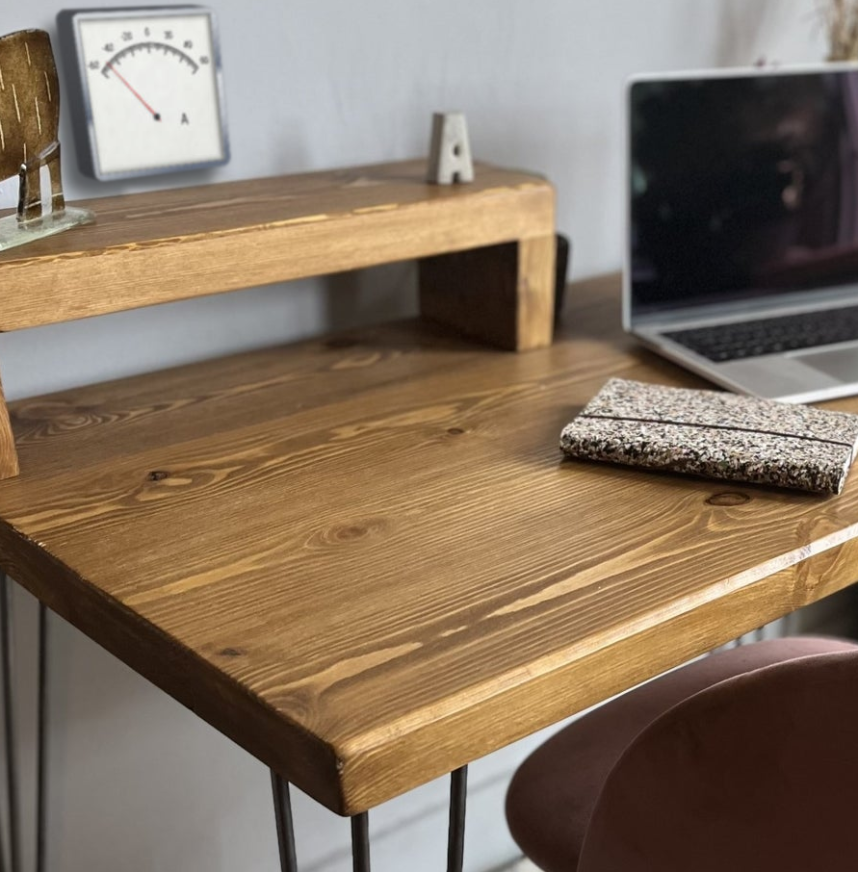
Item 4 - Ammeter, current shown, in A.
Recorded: -50 A
